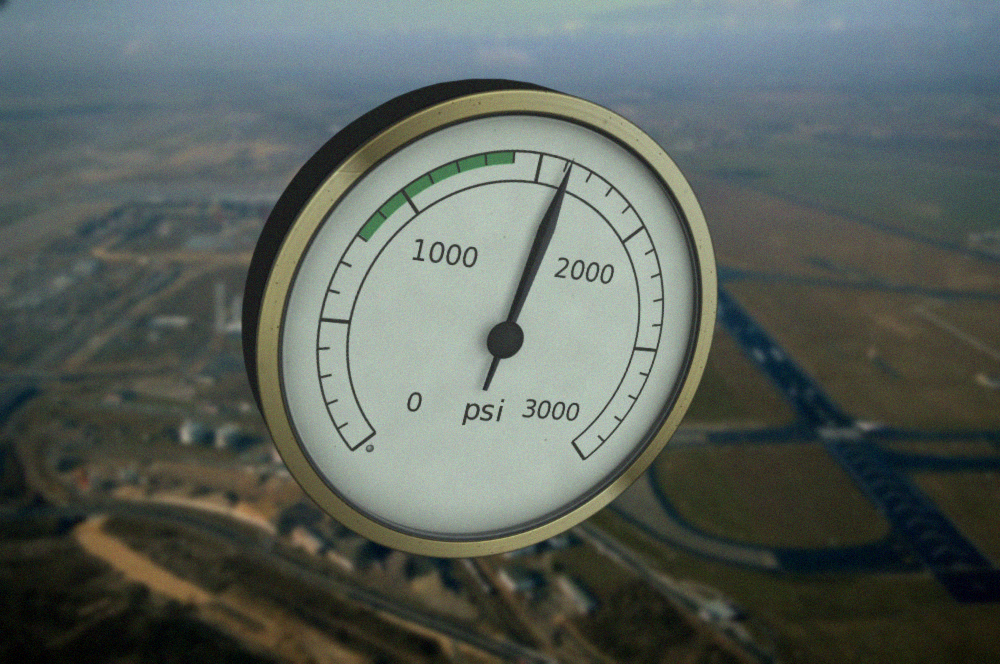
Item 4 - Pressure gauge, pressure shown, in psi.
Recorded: 1600 psi
